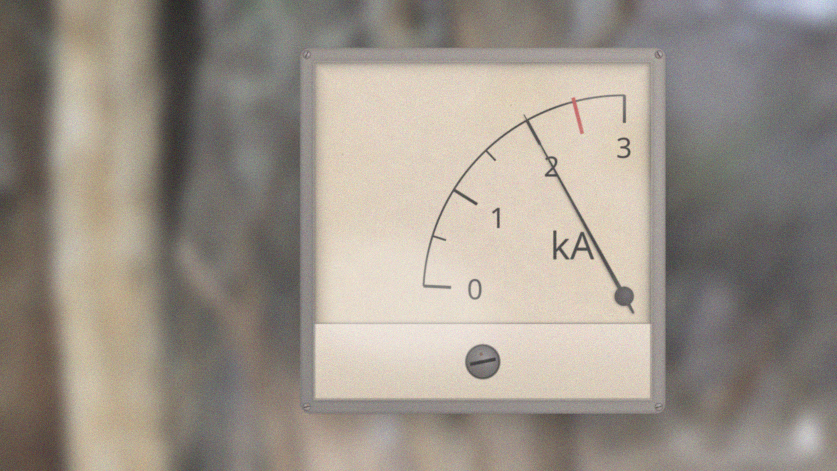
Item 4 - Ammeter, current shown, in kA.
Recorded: 2 kA
